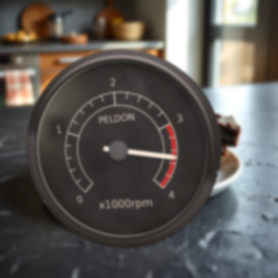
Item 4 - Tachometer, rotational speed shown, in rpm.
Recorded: 3500 rpm
